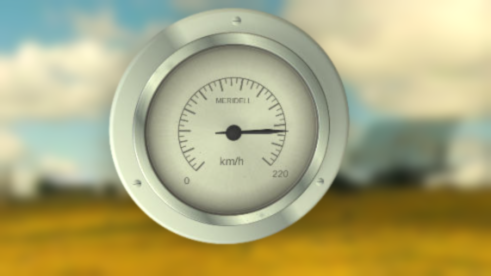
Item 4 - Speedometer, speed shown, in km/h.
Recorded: 185 km/h
